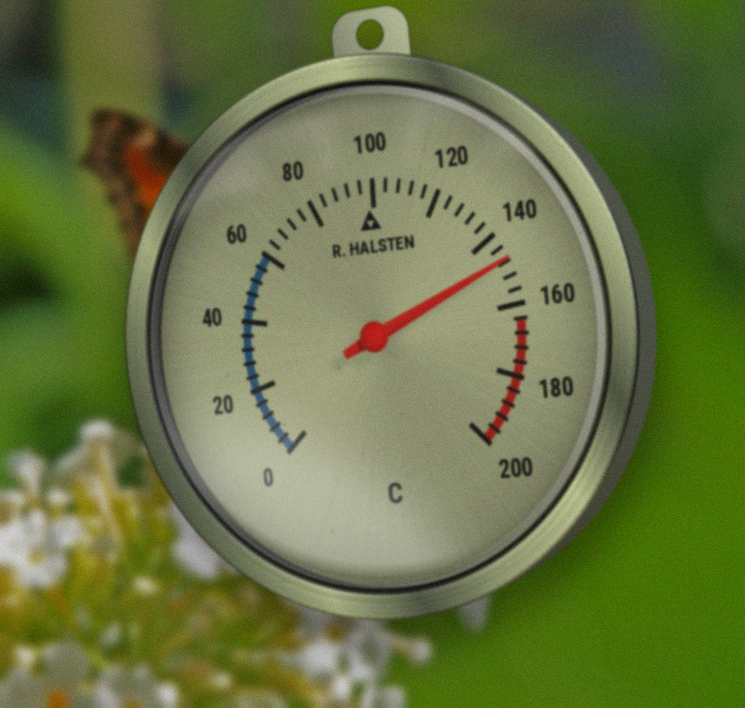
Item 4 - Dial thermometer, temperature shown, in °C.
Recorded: 148 °C
